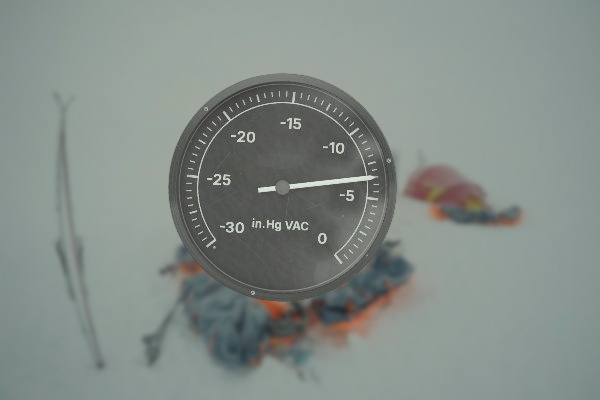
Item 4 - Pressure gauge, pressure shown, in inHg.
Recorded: -6.5 inHg
